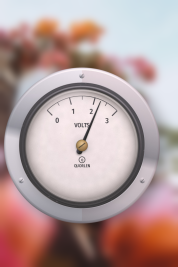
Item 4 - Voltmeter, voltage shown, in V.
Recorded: 2.25 V
